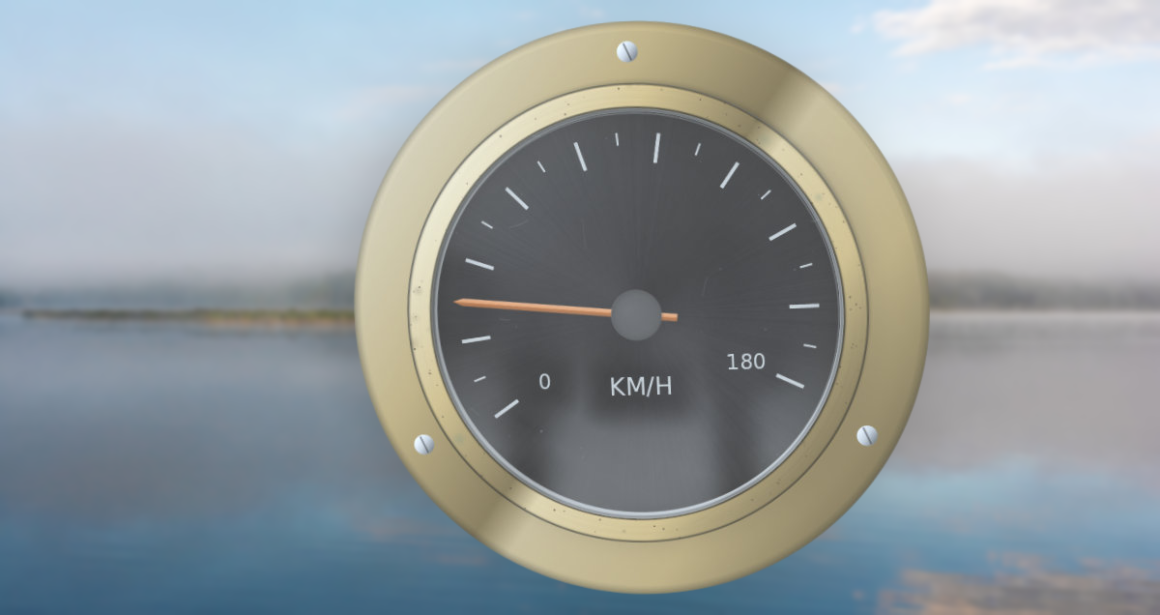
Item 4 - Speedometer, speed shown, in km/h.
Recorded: 30 km/h
